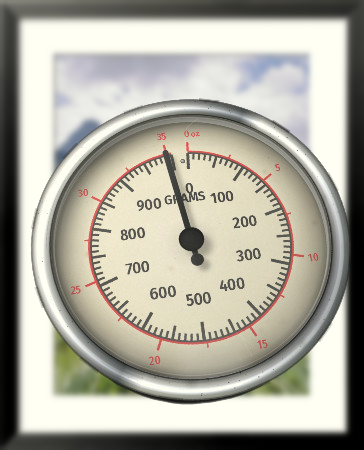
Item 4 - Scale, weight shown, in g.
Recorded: 990 g
